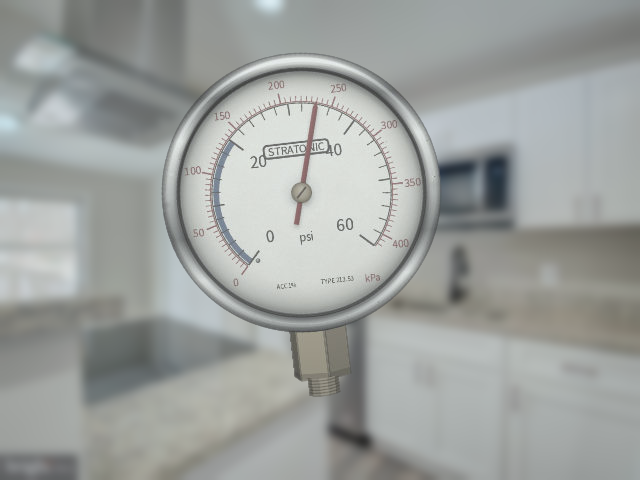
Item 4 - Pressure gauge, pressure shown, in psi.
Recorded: 34 psi
